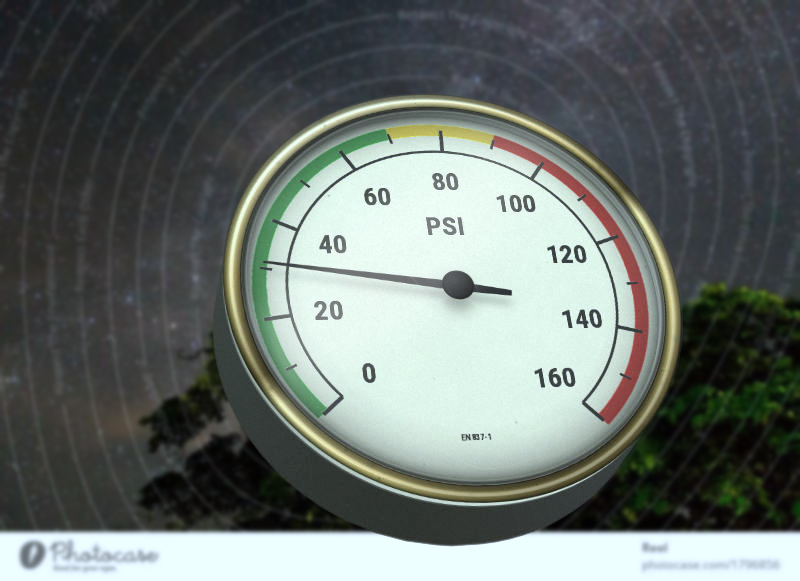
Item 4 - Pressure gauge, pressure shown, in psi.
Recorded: 30 psi
